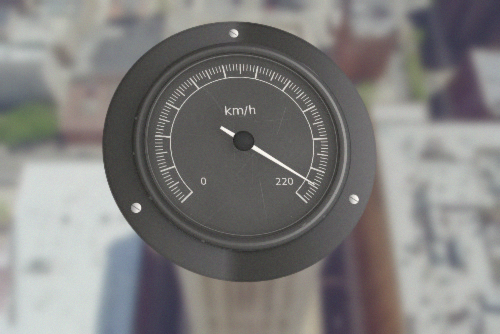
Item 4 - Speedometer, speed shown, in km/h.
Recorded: 210 km/h
